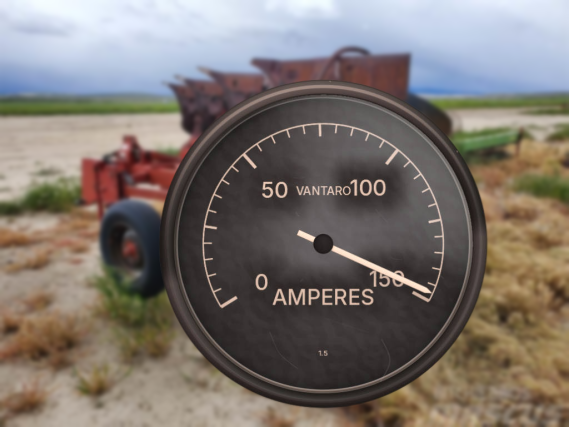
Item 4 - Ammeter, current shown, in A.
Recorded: 147.5 A
